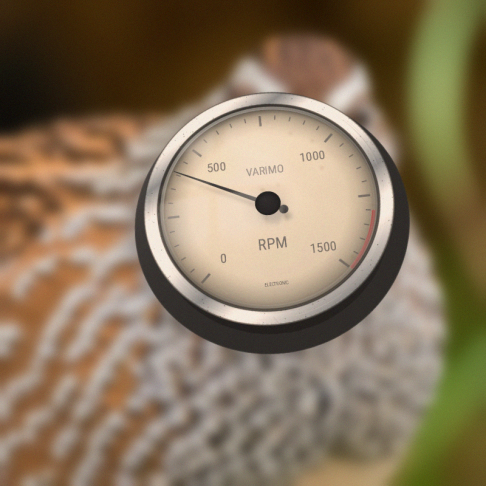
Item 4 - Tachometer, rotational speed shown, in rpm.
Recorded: 400 rpm
